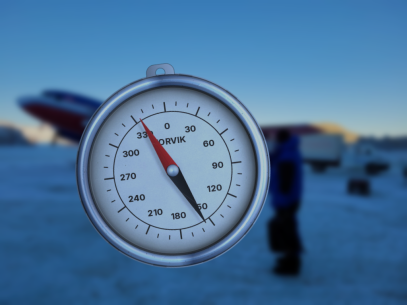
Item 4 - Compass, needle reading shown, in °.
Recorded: 335 °
